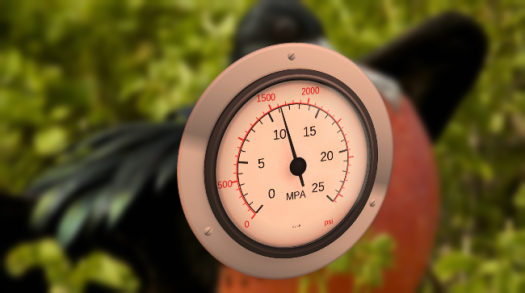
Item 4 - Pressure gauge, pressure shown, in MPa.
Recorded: 11 MPa
